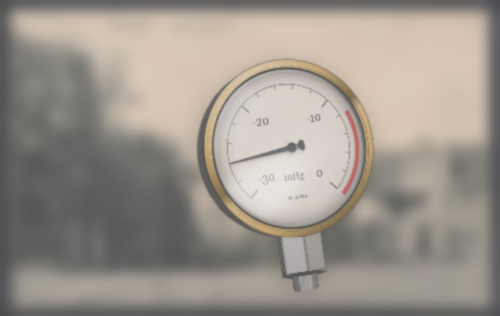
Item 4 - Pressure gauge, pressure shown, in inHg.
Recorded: -26 inHg
